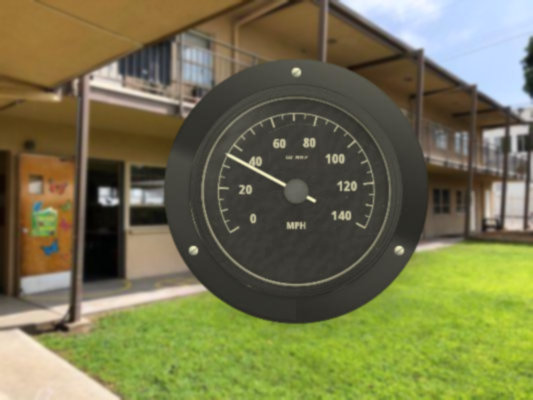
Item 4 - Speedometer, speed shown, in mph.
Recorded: 35 mph
